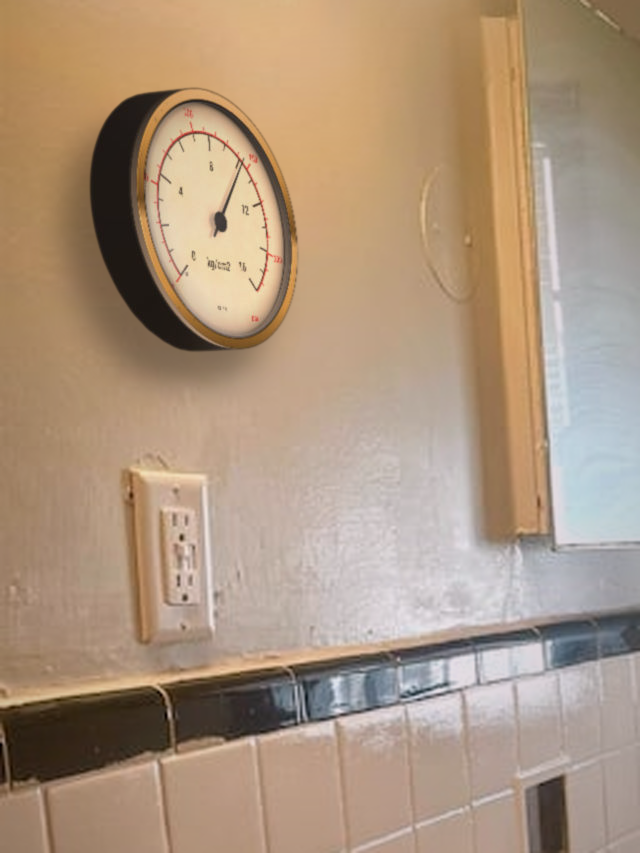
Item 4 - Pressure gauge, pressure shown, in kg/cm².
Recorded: 10 kg/cm²
